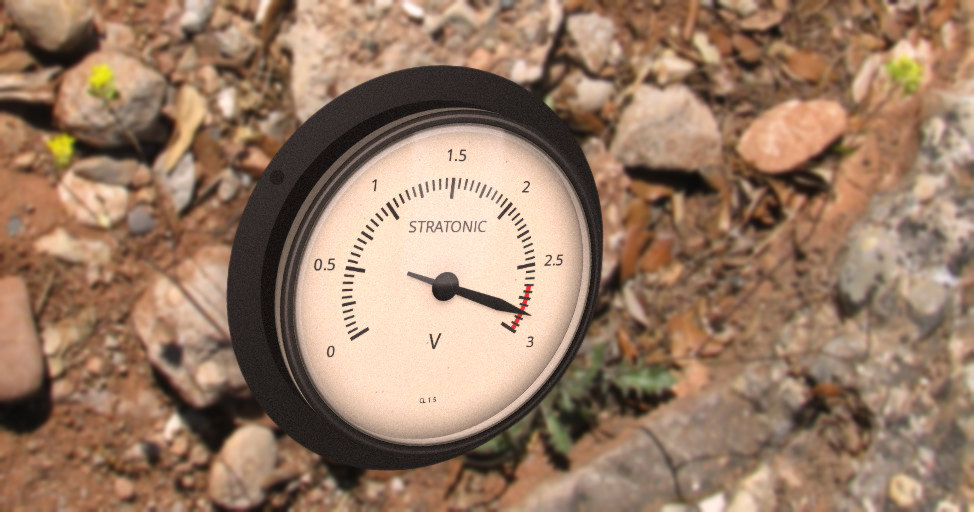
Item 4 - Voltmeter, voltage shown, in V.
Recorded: 2.85 V
